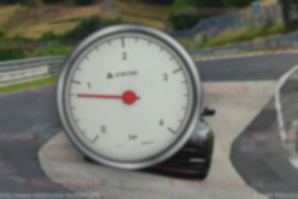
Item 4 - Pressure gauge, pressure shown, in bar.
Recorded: 0.8 bar
